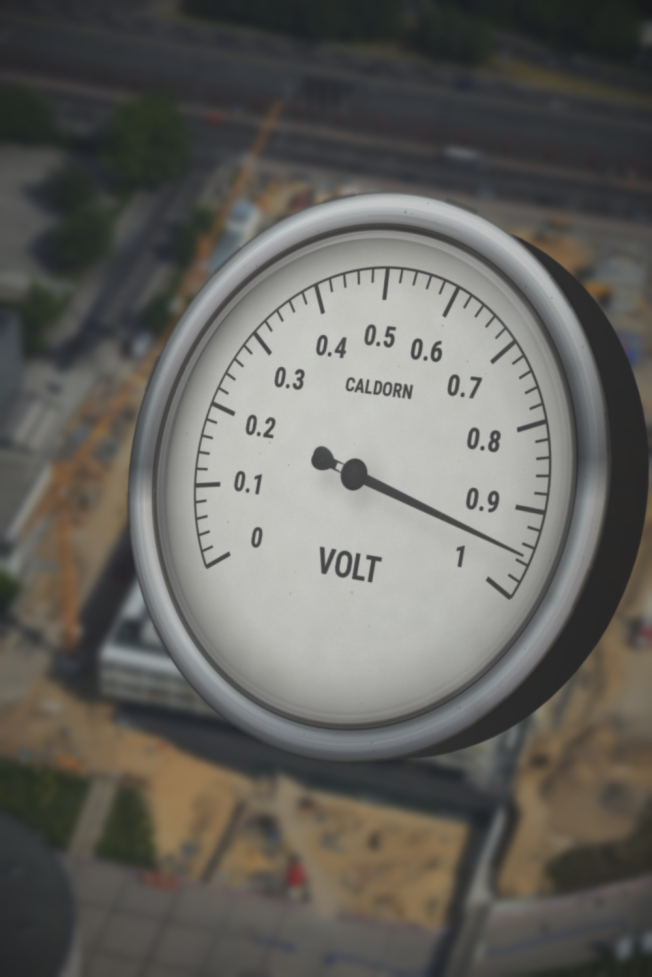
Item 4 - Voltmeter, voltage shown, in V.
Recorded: 0.95 V
